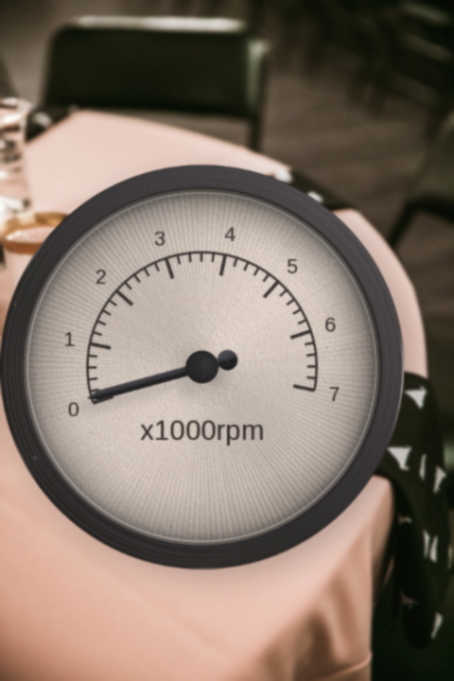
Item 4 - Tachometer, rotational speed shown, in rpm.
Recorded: 100 rpm
